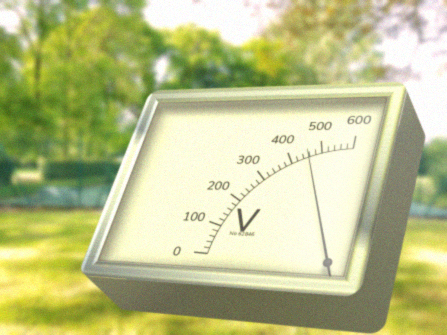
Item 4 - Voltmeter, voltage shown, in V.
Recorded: 460 V
